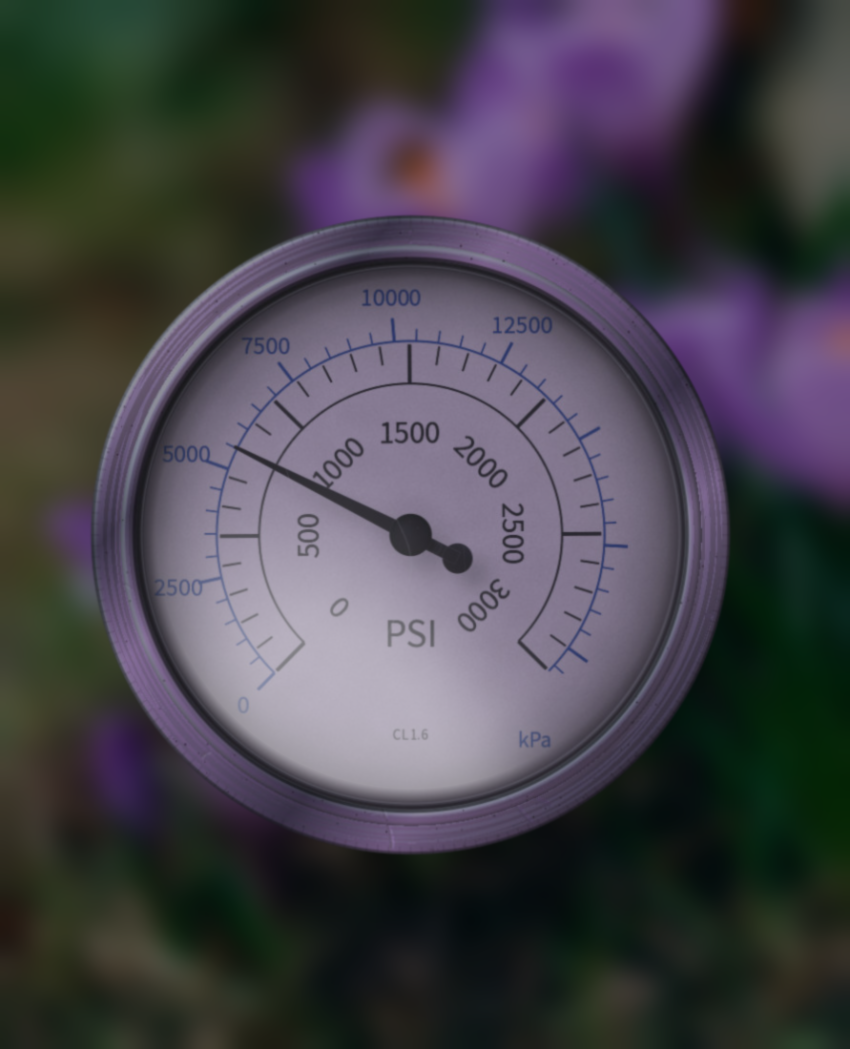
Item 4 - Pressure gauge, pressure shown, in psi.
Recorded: 800 psi
